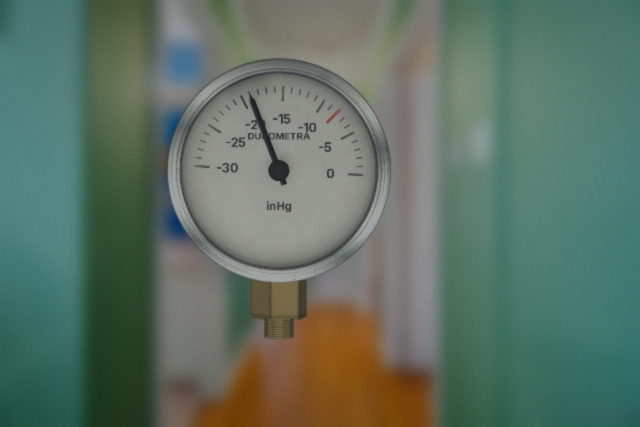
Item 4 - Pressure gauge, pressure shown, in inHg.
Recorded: -19 inHg
